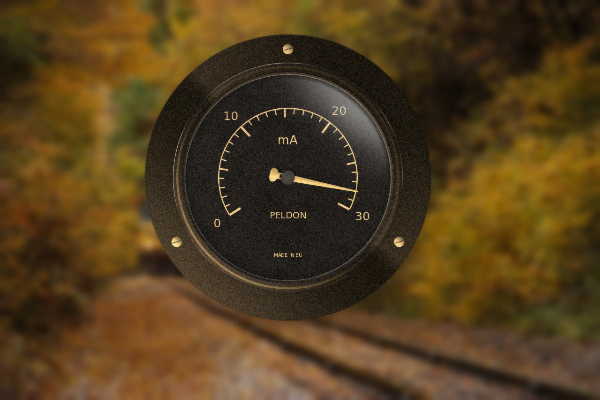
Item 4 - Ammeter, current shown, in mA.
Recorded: 28 mA
